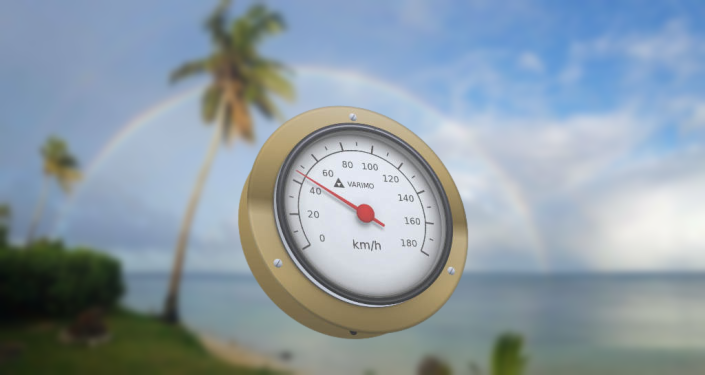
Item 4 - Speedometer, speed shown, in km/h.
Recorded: 45 km/h
